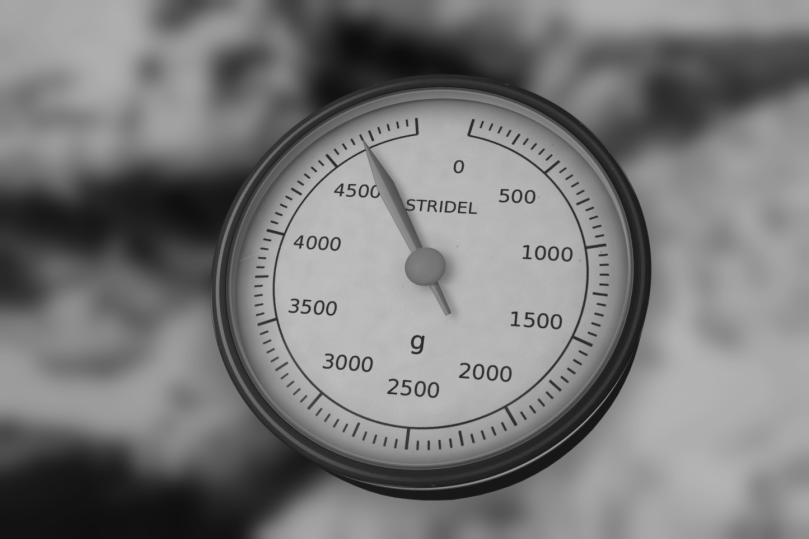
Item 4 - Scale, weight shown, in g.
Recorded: 4700 g
